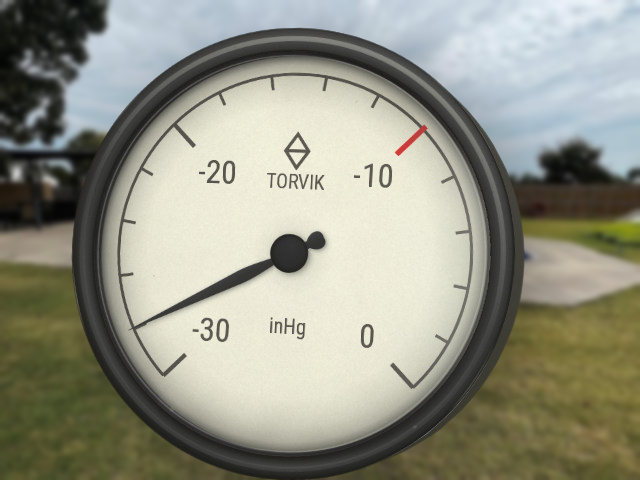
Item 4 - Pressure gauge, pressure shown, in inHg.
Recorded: -28 inHg
